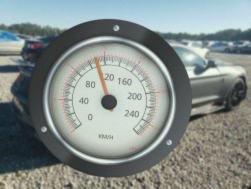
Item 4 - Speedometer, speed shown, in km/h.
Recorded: 110 km/h
